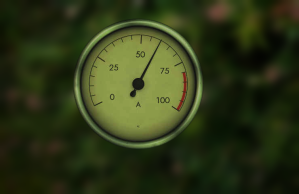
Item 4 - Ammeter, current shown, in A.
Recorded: 60 A
